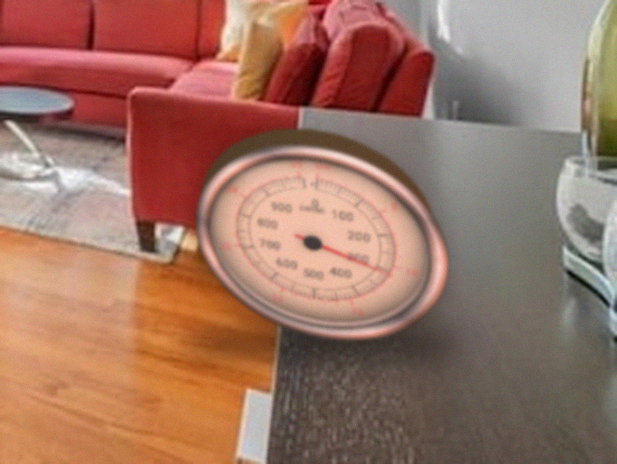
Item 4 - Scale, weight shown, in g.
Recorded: 300 g
